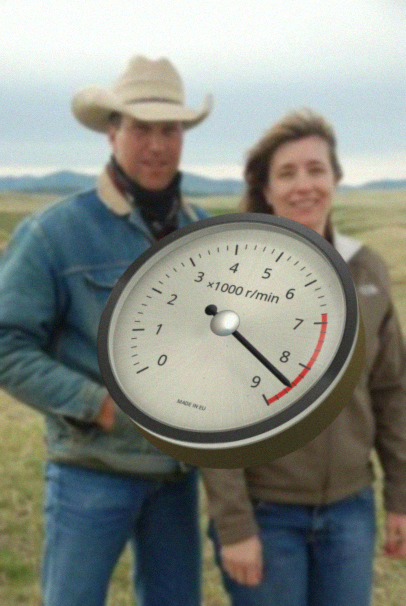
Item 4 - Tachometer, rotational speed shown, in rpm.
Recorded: 8500 rpm
